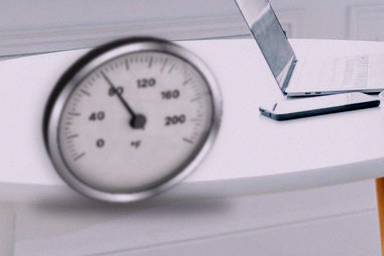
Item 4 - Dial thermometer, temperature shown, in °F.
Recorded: 80 °F
